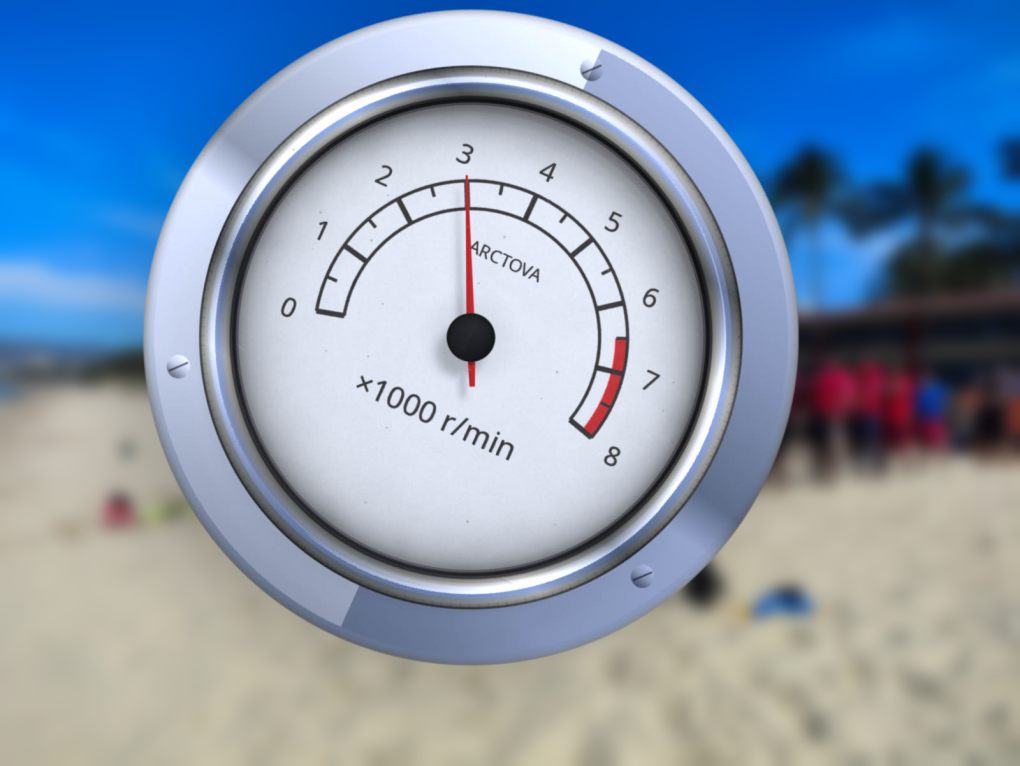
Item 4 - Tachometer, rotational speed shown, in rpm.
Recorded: 3000 rpm
